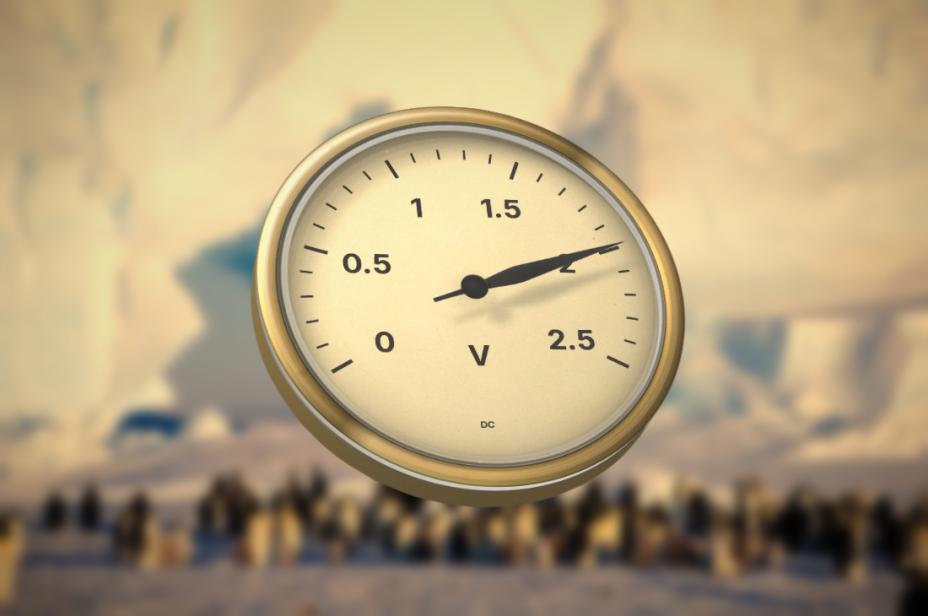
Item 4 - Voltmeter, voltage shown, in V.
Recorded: 2 V
